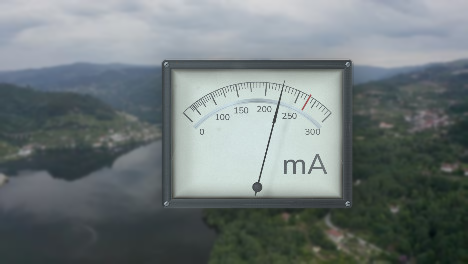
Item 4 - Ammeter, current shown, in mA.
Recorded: 225 mA
